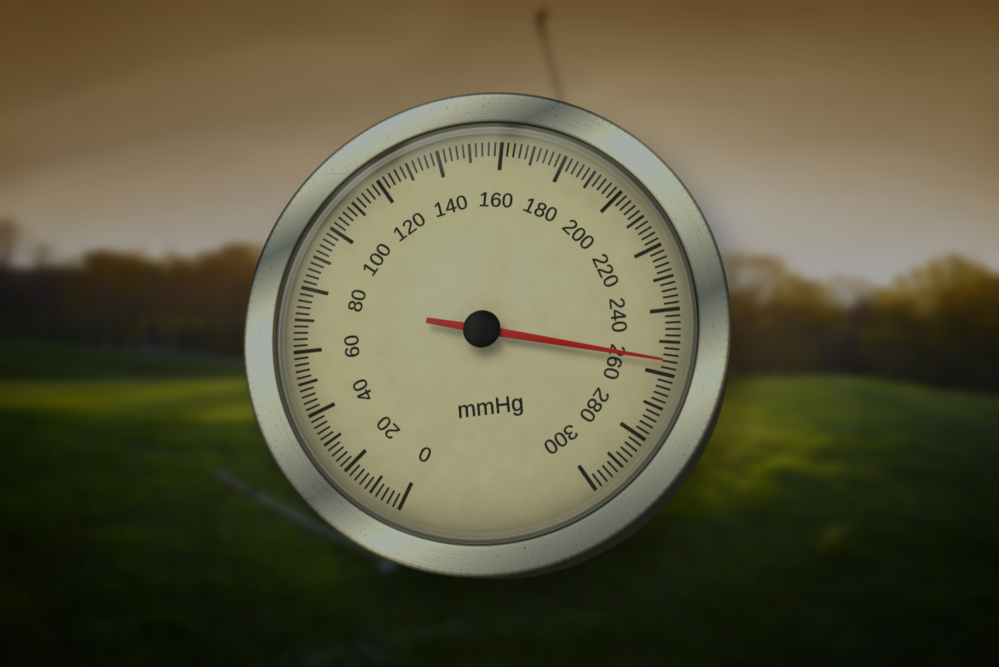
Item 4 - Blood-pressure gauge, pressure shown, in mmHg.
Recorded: 256 mmHg
